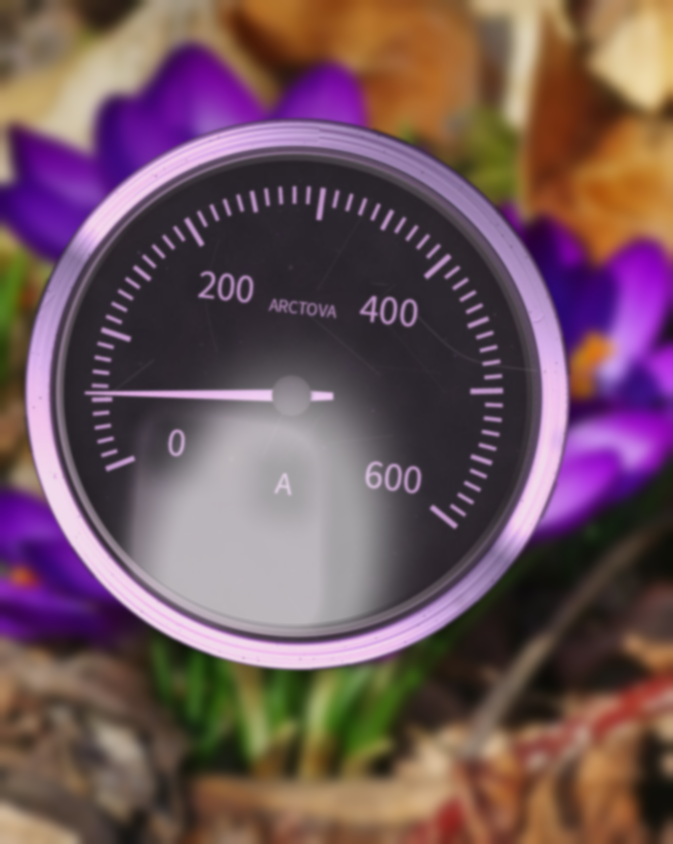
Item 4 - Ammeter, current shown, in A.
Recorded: 55 A
